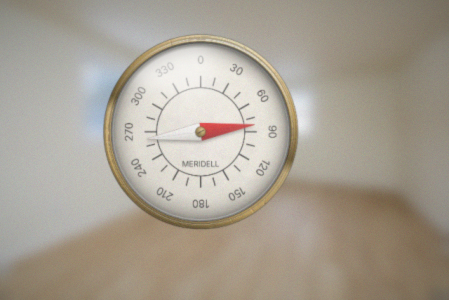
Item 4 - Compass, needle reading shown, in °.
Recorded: 82.5 °
